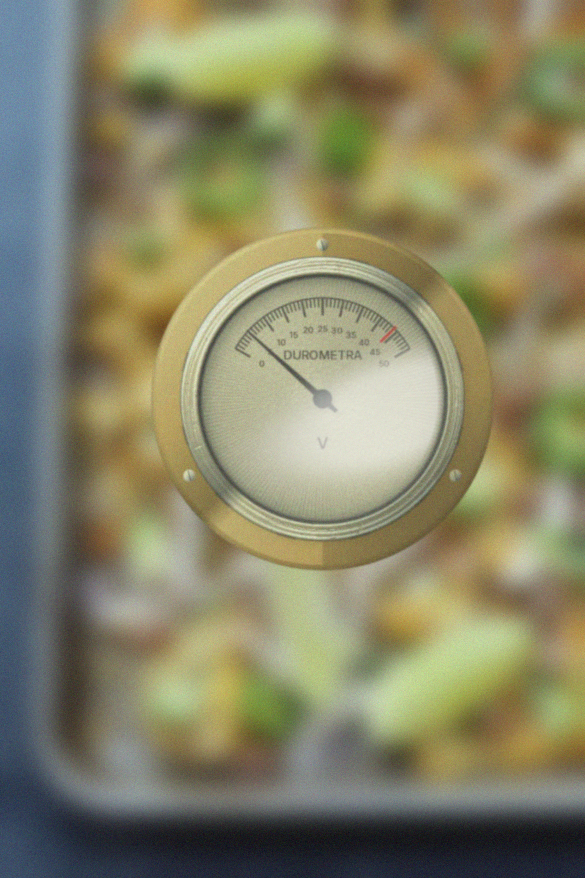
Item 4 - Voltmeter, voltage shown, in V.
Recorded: 5 V
